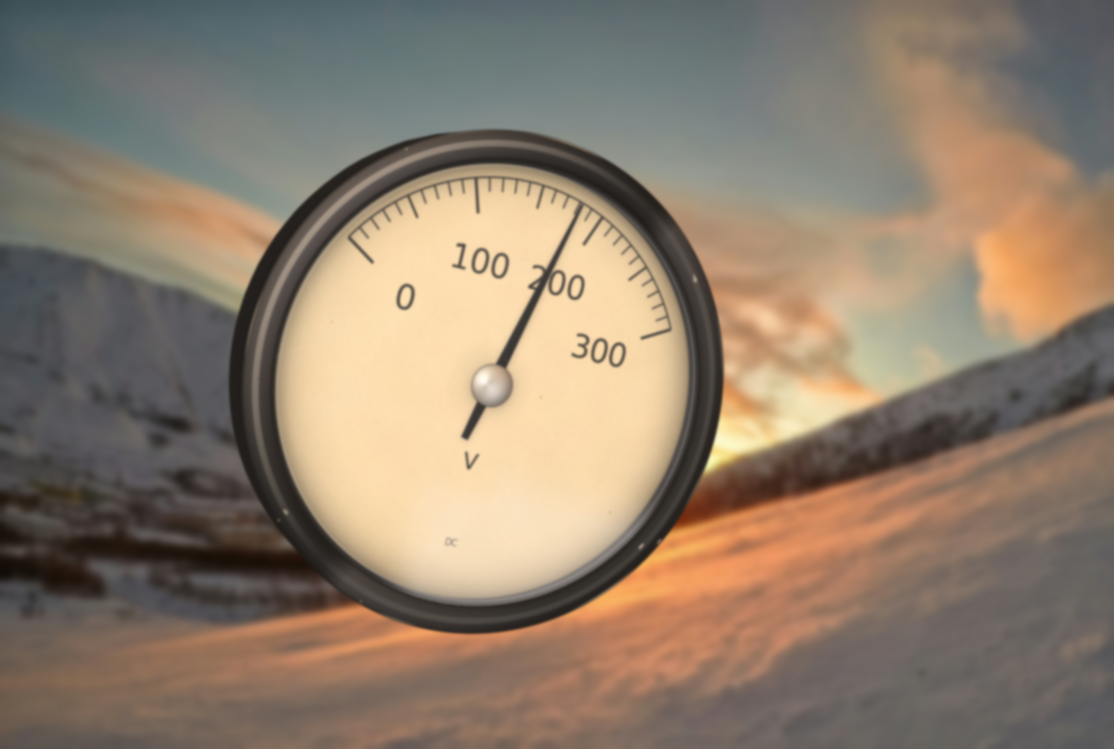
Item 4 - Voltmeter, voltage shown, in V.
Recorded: 180 V
